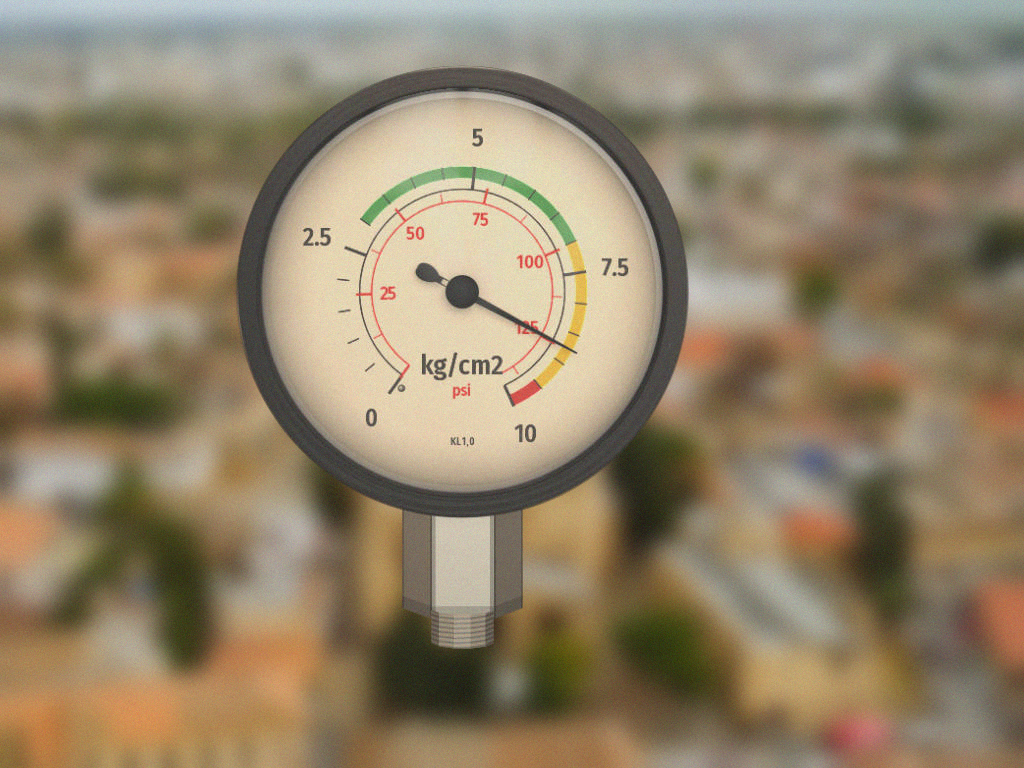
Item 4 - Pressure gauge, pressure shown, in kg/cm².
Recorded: 8.75 kg/cm²
